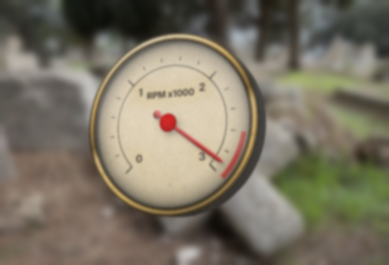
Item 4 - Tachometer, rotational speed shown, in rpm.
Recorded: 2900 rpm
